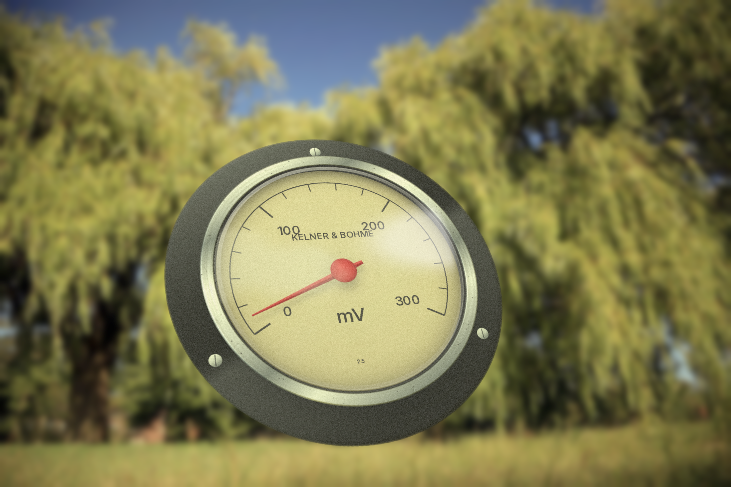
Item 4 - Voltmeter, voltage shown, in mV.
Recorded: 10 mV
